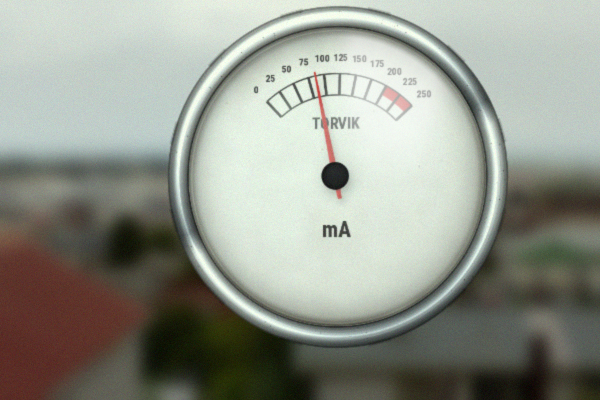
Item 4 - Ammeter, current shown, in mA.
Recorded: 87.5 mA
